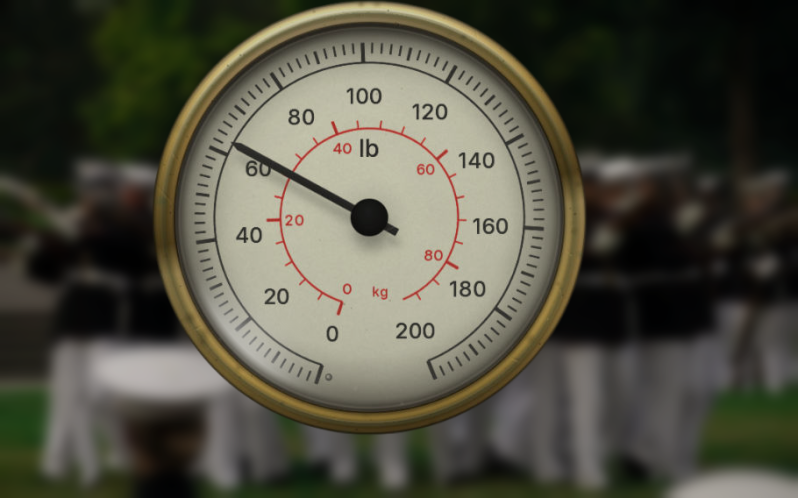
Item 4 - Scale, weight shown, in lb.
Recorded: 63 lb
